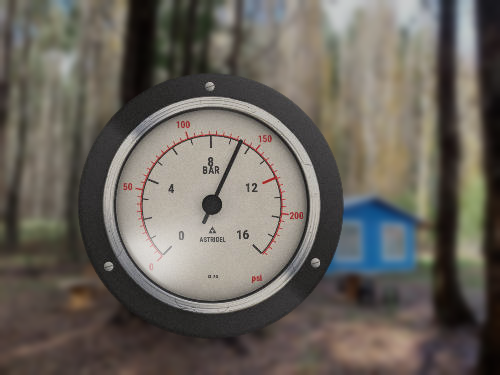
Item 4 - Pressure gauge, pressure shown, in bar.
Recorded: 9.5 bar
